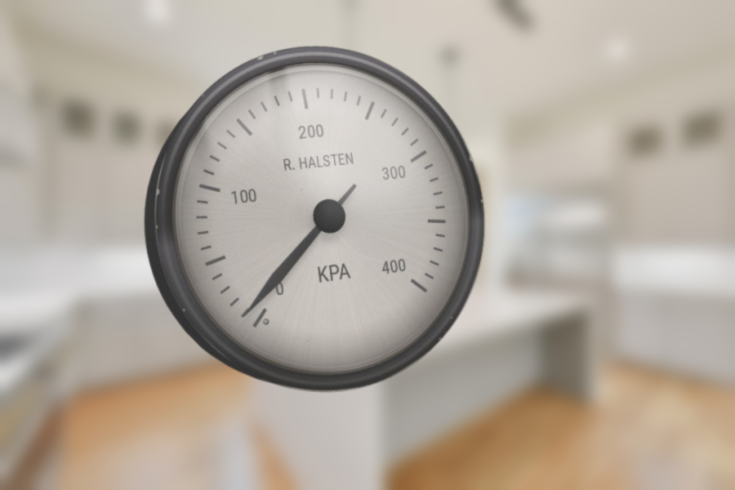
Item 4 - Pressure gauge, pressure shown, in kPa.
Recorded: 10 kPa
